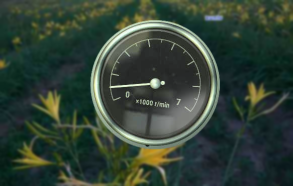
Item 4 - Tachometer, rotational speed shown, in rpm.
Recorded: 500 rpm
